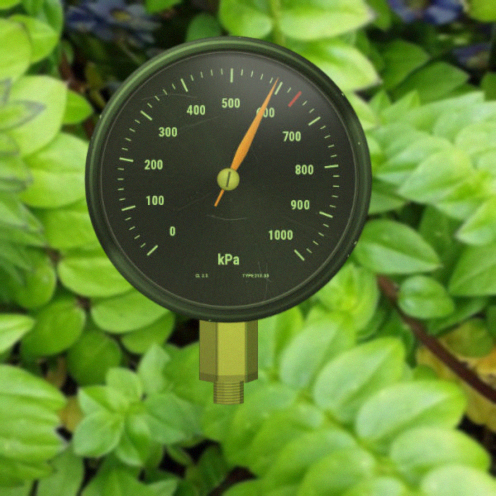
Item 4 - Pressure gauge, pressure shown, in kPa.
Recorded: 590 kPa
